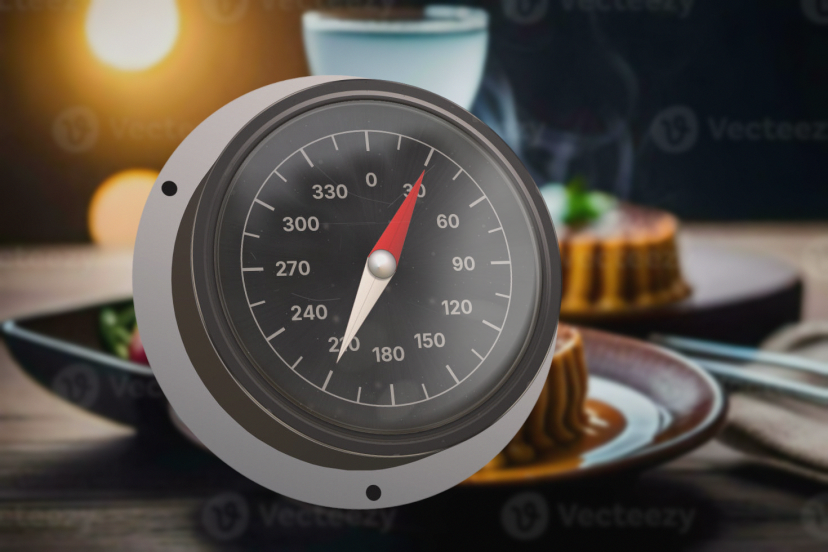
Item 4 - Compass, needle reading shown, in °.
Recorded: 30 °
